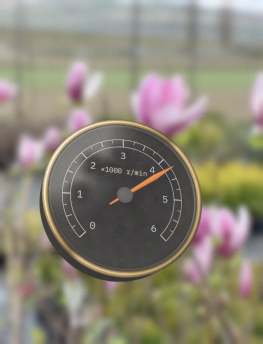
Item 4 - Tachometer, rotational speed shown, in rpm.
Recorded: 4250 rpm
